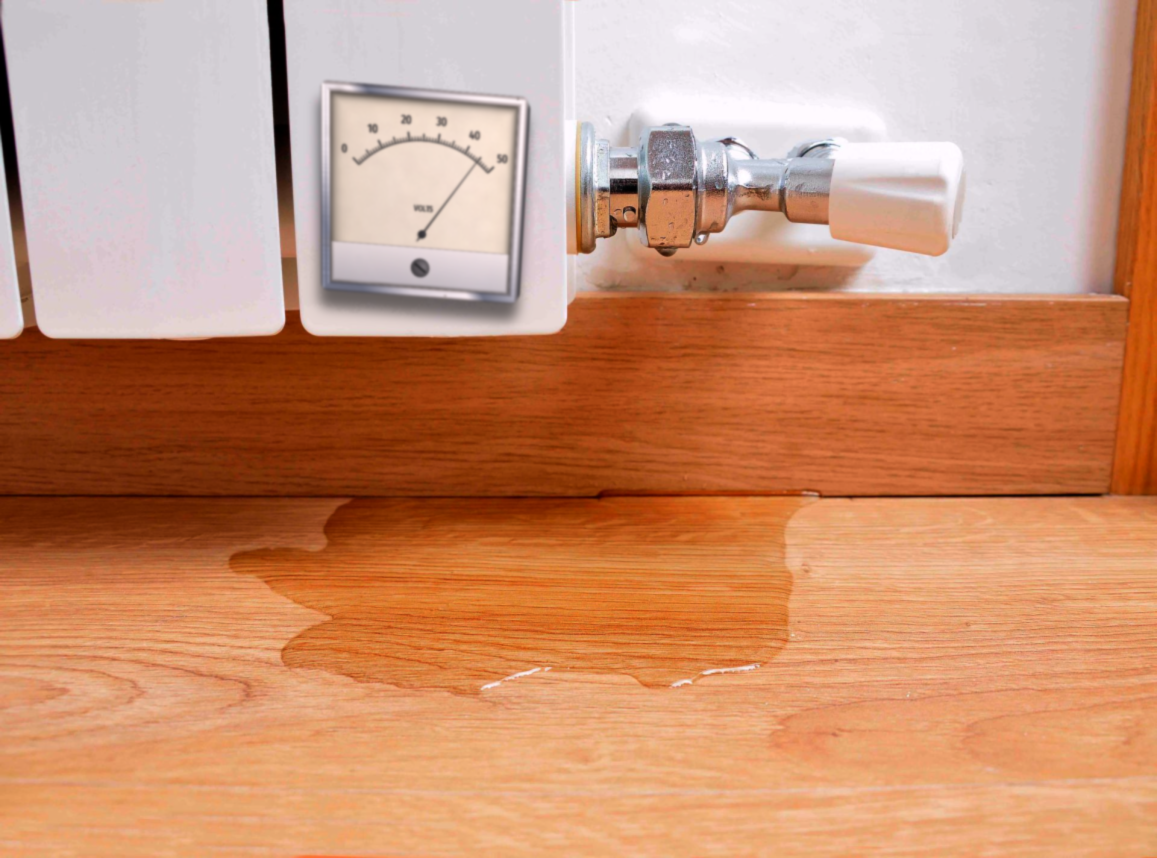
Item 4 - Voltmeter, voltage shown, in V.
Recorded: 45 V
